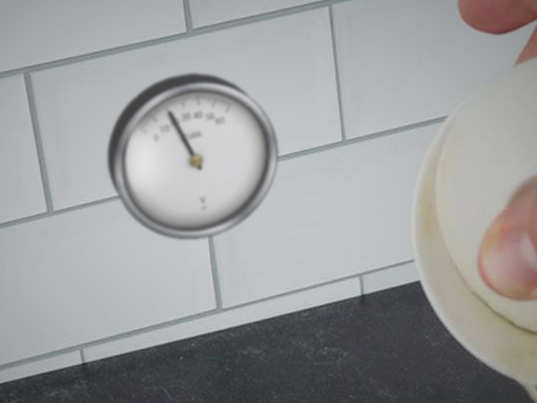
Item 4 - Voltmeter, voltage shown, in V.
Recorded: 20 V
